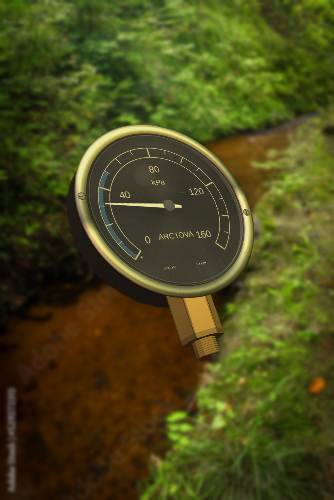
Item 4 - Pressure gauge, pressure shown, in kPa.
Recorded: 30 kPa
